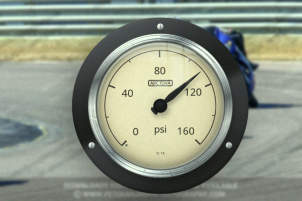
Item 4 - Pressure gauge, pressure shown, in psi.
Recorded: 110 psi
